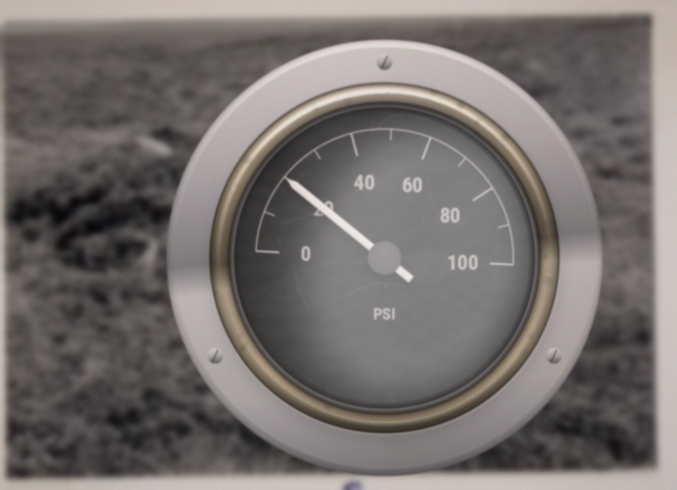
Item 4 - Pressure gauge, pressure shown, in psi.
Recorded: 20 psi
